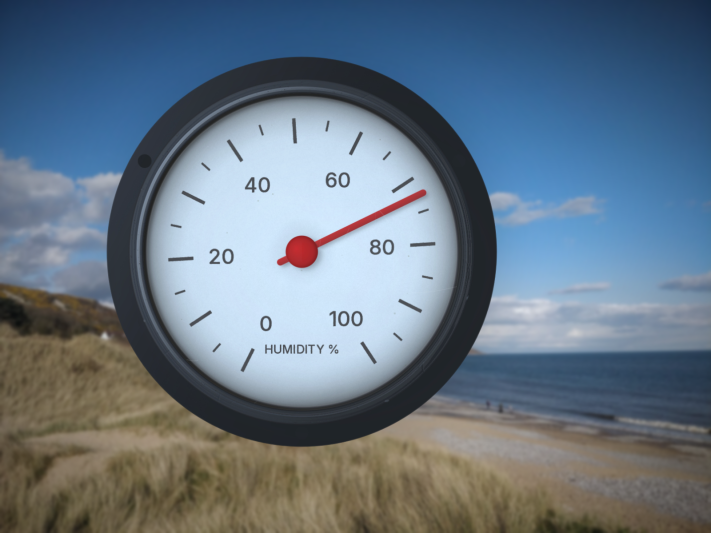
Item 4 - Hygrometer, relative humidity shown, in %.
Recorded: 72.5 %
